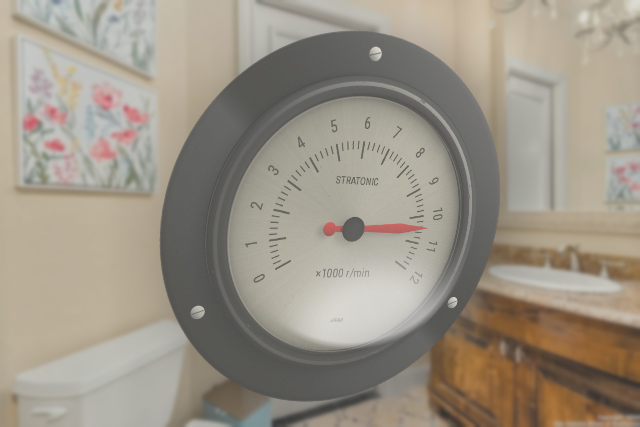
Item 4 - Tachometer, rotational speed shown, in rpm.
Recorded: 10400 rpm
